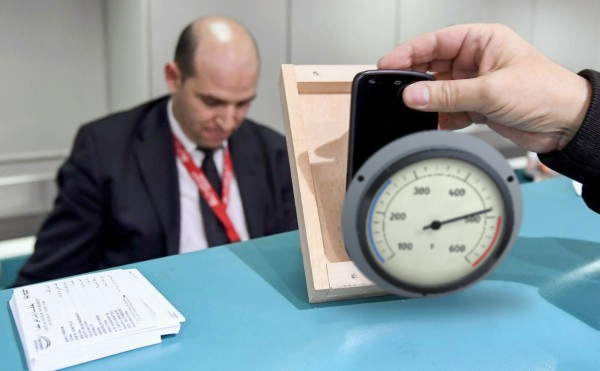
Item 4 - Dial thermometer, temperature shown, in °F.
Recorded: 480 °F
